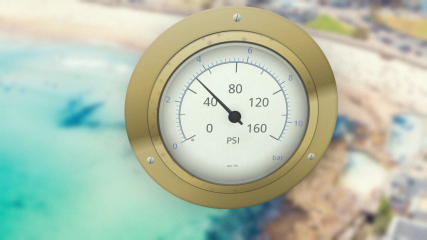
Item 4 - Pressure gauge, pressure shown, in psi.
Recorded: 50 psi
